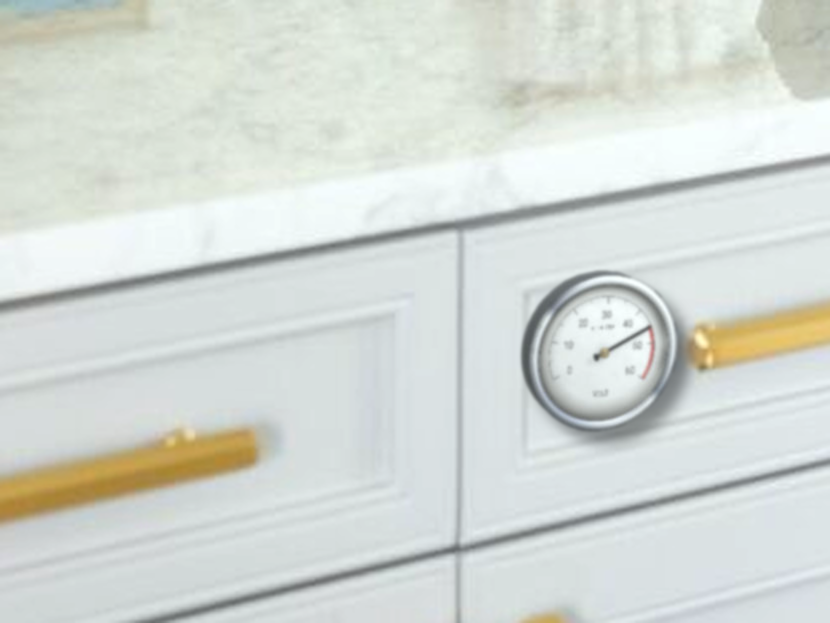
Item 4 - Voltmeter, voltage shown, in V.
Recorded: 45 V
